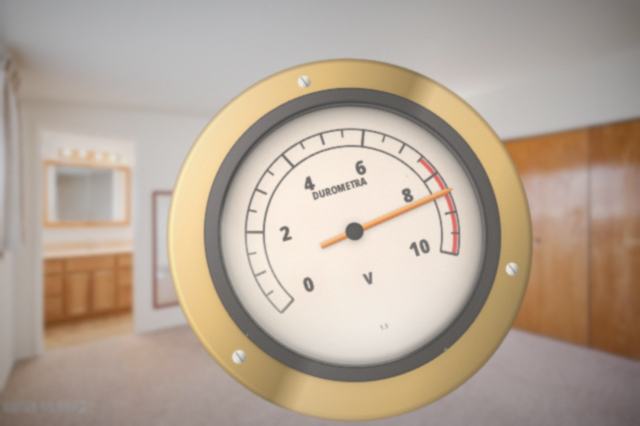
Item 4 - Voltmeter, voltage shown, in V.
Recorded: 8.5 V
